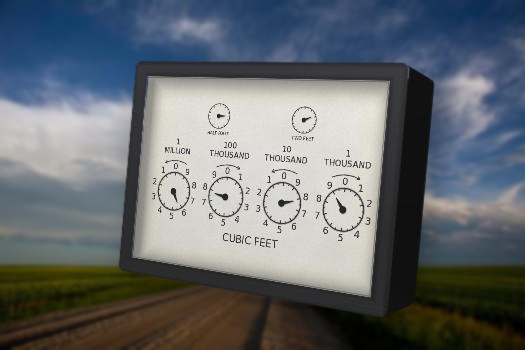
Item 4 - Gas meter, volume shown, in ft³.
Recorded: 577900 ft³
